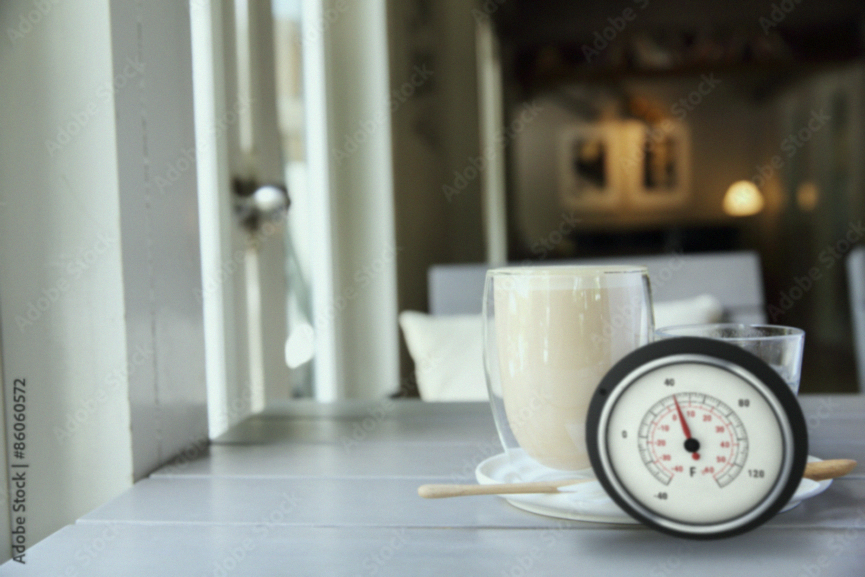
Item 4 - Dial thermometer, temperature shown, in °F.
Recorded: 40 °F
